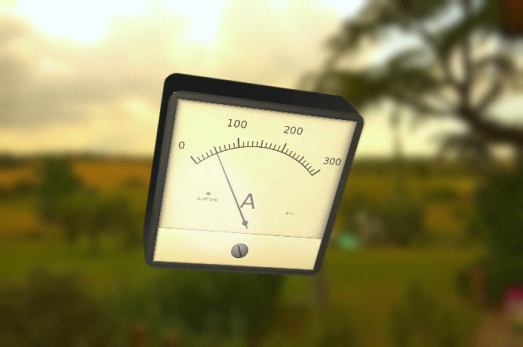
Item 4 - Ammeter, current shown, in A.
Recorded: 50 A
